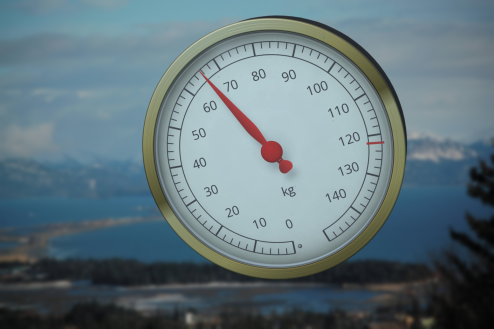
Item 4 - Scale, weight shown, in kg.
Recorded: 66 kg
